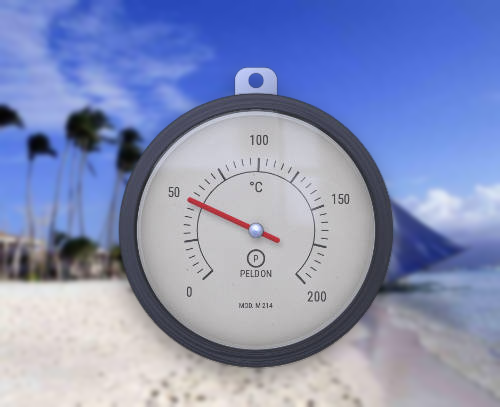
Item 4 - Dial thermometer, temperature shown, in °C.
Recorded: 50 °C
